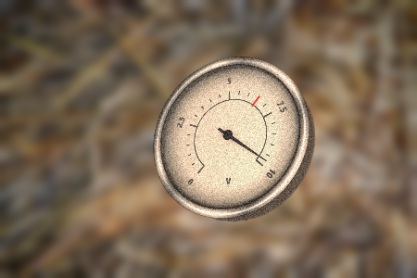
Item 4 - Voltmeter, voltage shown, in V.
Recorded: 9.75 V
